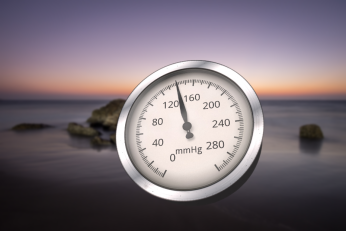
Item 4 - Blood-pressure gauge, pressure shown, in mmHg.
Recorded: 140 mmHg
